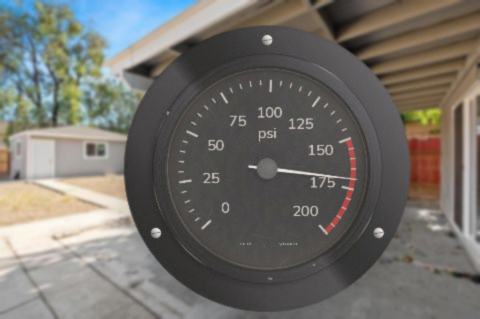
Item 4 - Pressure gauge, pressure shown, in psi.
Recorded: 170 psi
